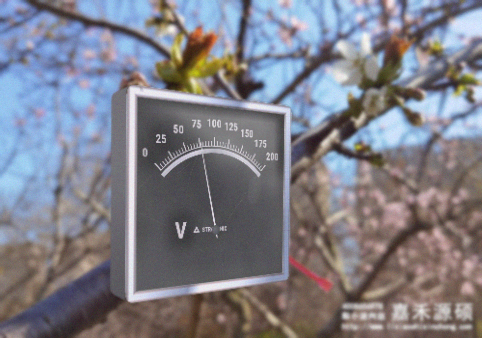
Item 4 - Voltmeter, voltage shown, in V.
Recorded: 75 V
